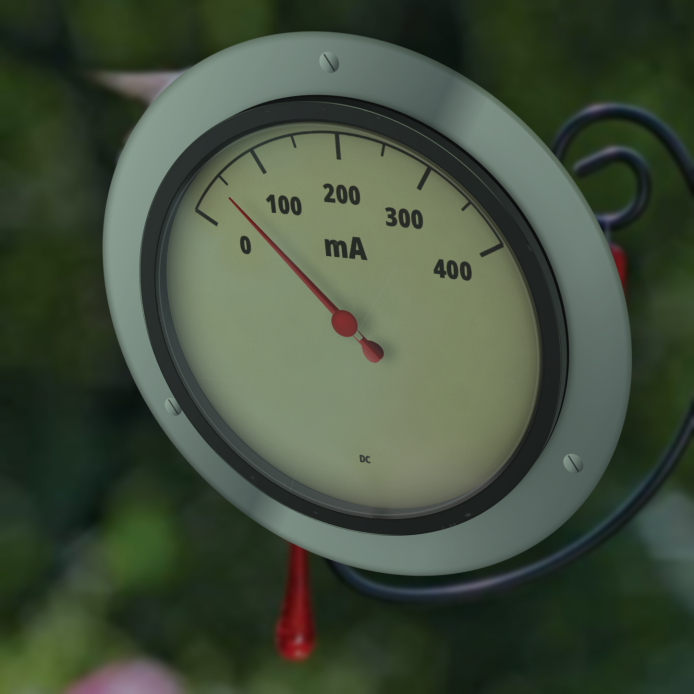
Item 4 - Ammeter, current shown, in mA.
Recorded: 50 mA
